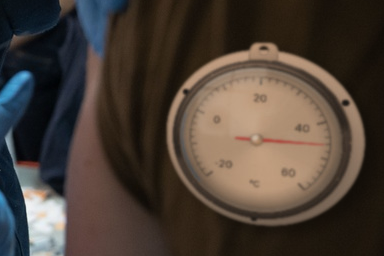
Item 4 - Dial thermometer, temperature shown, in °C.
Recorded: 46 °C
